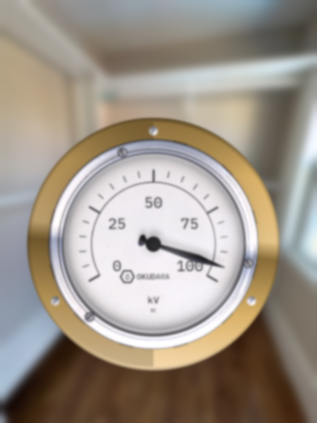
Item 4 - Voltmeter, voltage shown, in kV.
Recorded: 95 kV
